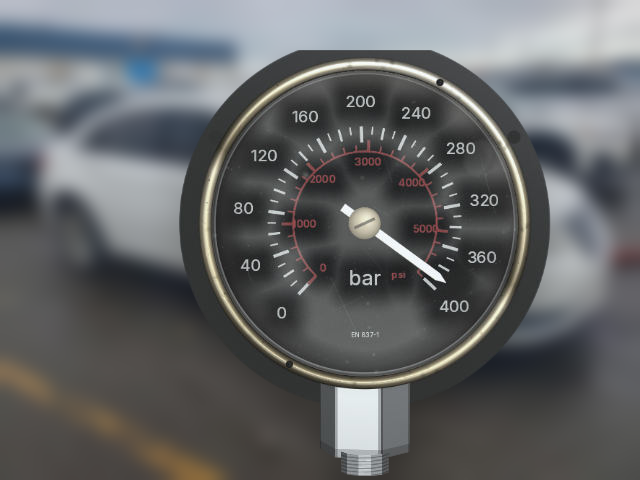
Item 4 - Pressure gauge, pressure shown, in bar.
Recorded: 390 bar
